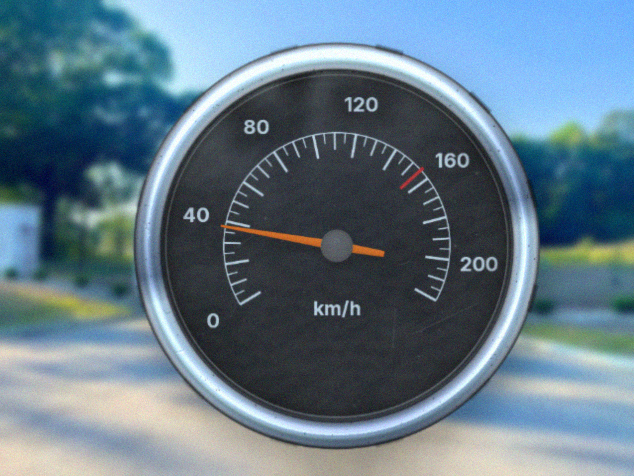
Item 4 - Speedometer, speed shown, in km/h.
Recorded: 37.5 km/h
